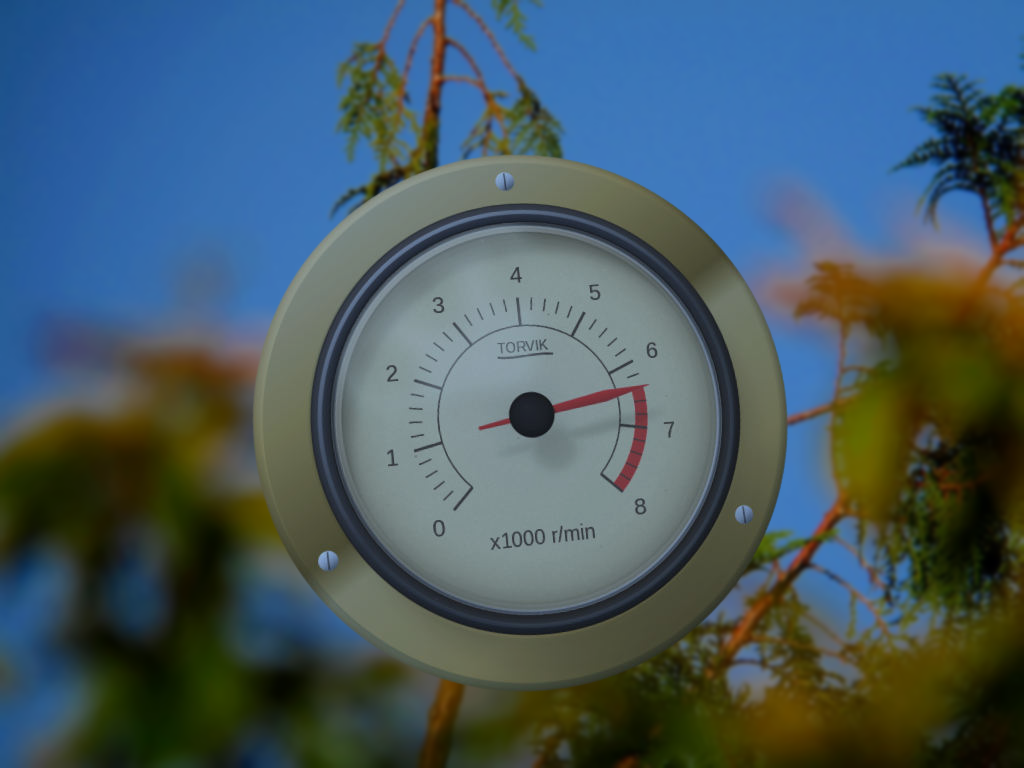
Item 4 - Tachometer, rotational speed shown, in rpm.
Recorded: 6400 rpm
